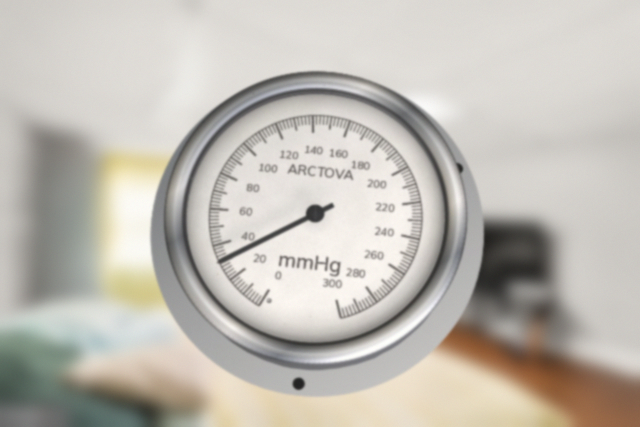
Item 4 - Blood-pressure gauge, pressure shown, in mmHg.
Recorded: 30 mmHg
